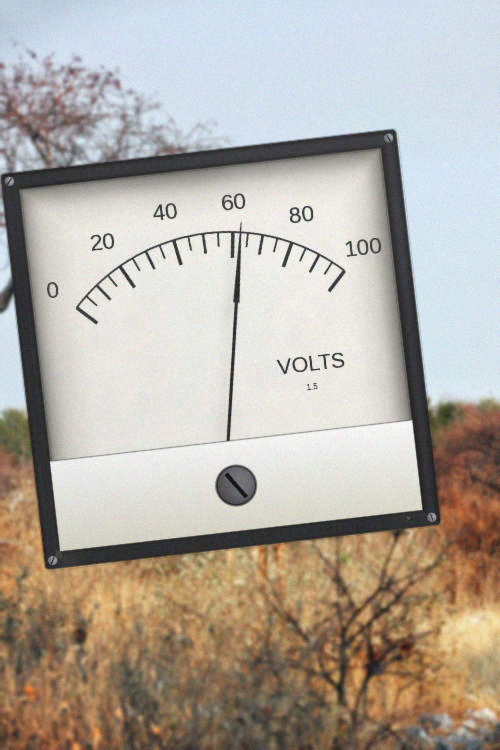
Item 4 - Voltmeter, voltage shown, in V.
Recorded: 62.5 V
